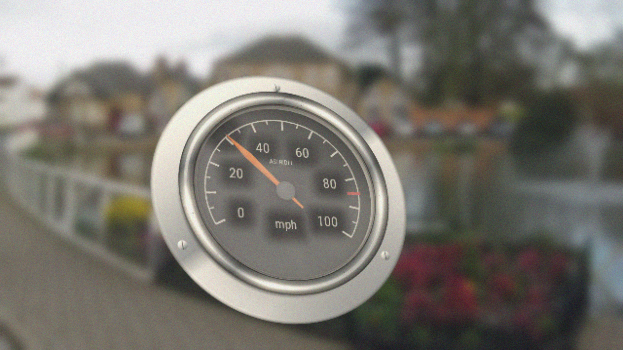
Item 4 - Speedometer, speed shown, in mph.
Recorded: 30 mph
